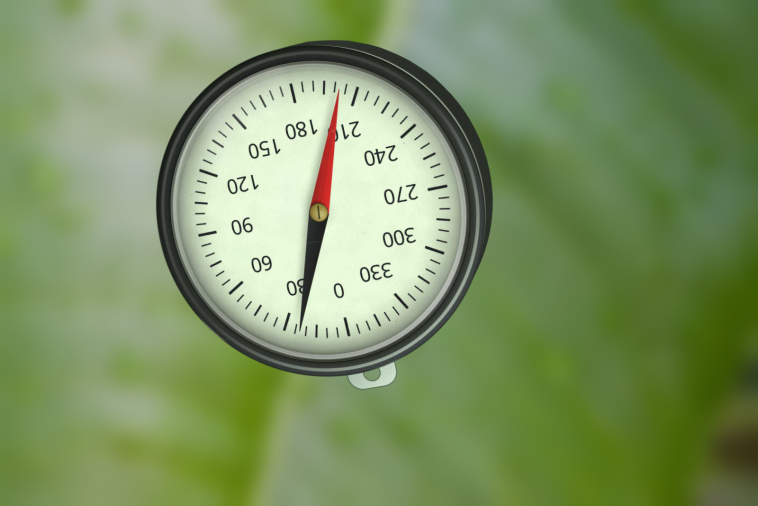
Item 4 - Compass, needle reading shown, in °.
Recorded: 202.5 °
